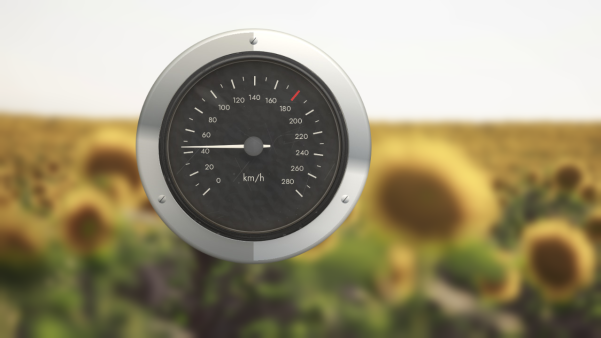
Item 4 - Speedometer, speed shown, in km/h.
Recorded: 45 km/h
